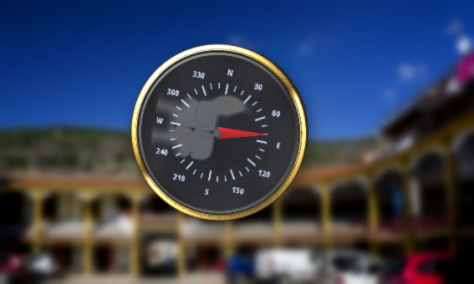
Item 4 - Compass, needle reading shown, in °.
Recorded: 80 °
